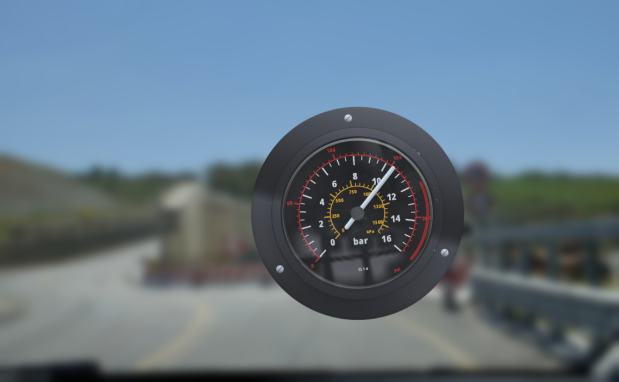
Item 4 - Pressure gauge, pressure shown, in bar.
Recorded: 10.5 bar
